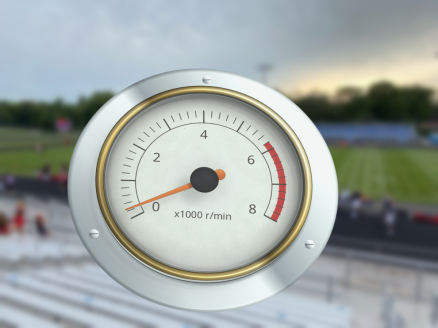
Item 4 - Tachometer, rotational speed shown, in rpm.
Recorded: 200 rpm
